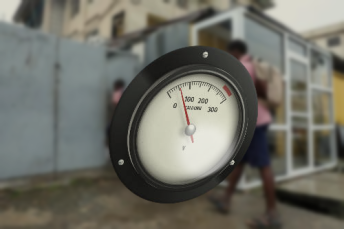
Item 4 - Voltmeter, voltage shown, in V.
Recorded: 50 V
